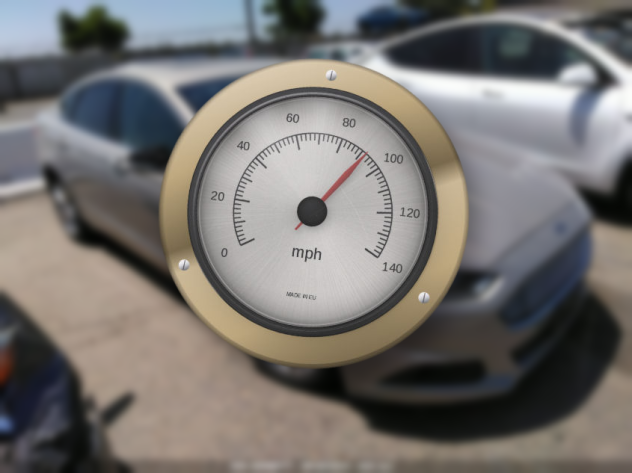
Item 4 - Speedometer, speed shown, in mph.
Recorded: 92 mph
